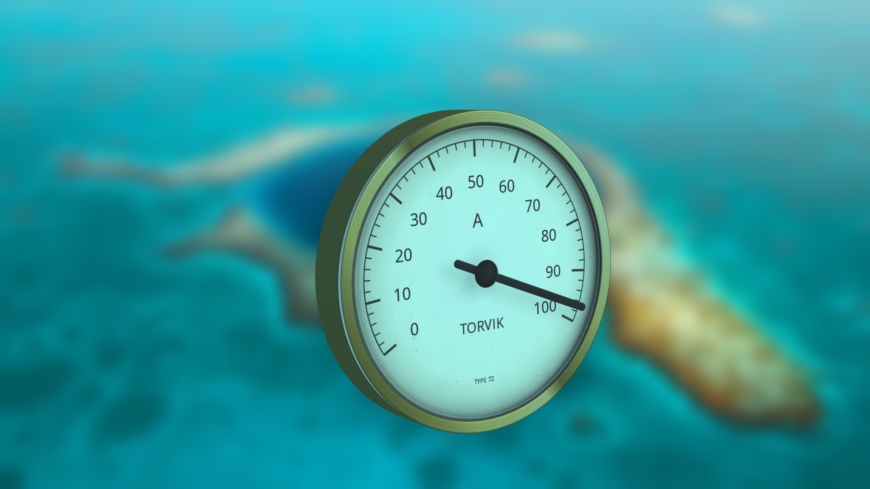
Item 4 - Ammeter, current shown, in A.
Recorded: 97 A
